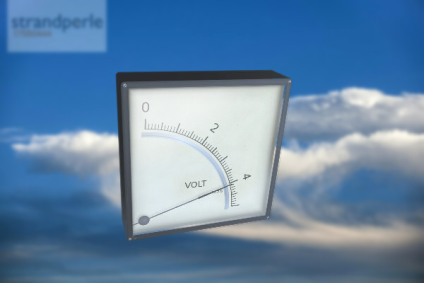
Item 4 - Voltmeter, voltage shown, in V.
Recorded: 4 V
